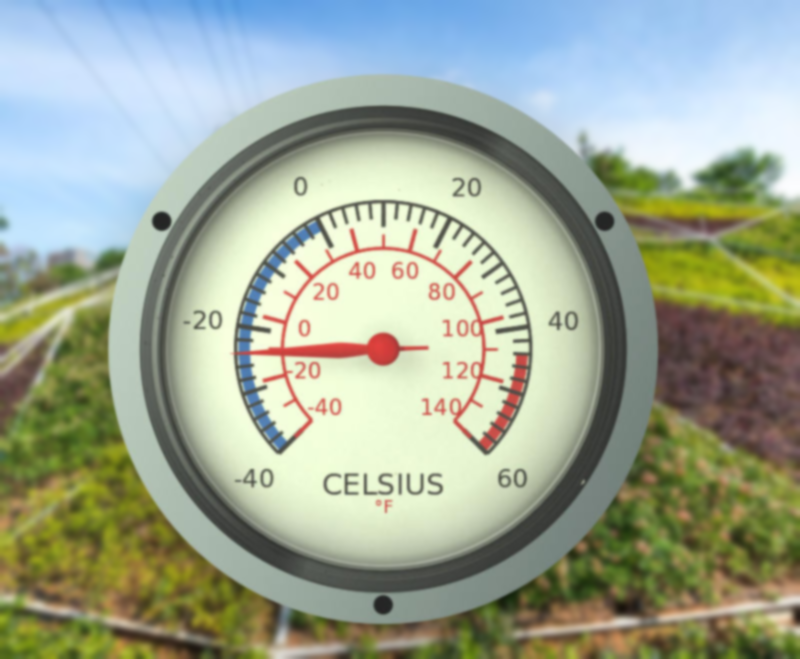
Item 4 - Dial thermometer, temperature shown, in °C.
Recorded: -24 °C
